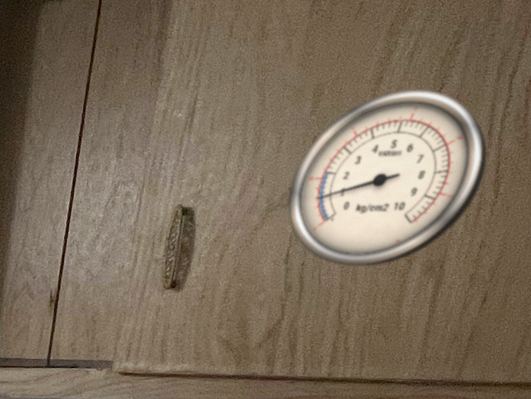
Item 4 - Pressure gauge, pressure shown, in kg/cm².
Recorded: 1 kg/cm²
